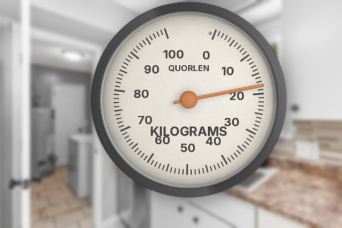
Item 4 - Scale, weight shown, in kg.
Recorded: 18 kg
